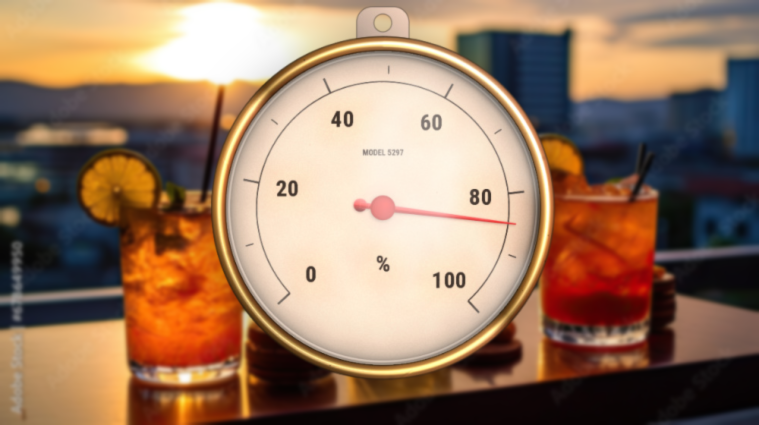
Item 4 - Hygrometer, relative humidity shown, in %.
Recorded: 85 %
